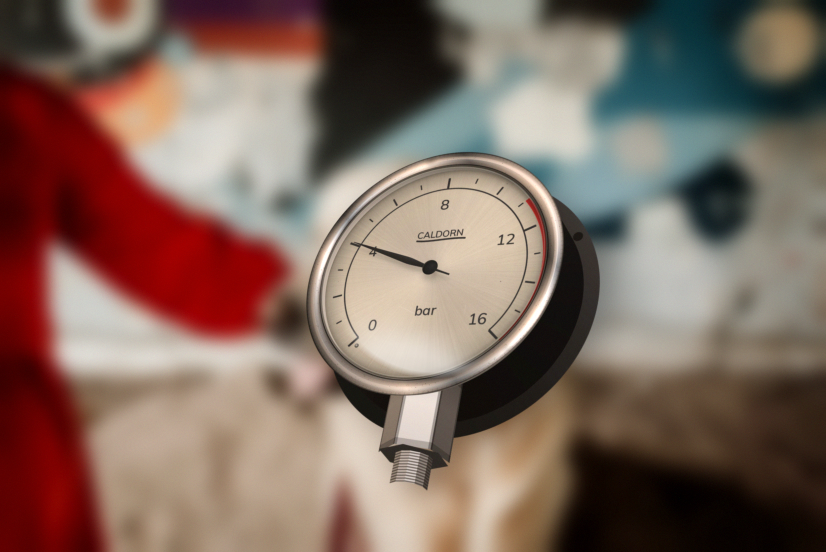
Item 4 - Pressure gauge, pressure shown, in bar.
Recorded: 4 bar
